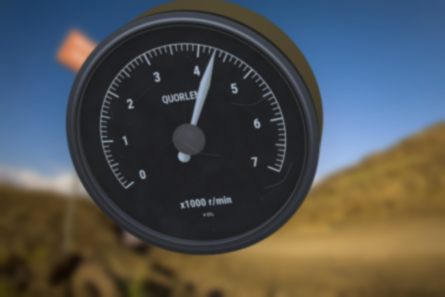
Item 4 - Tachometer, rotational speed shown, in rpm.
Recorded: 4300 rpm
